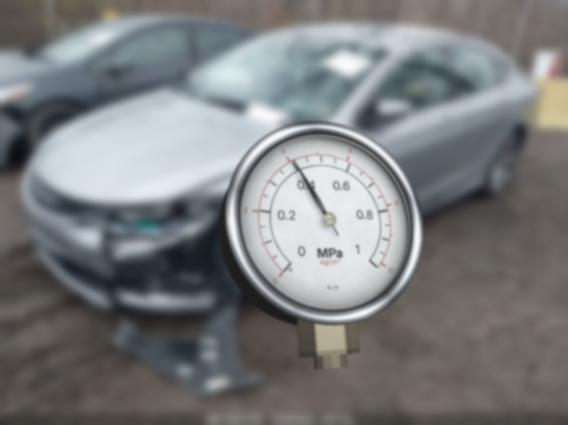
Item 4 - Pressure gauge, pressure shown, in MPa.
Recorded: 0.4 MPa
